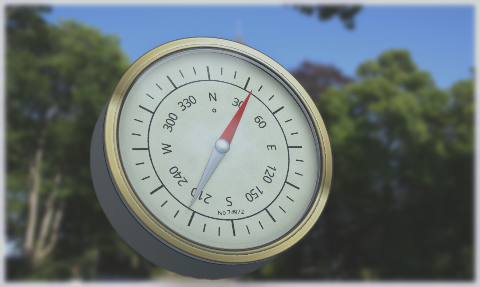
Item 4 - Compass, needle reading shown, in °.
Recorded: 35 °
